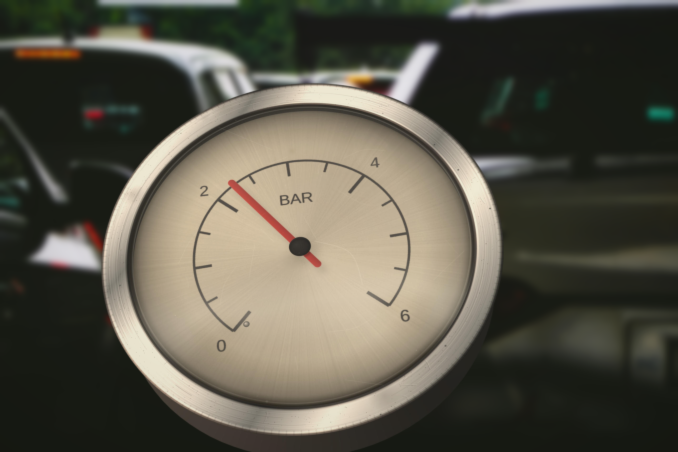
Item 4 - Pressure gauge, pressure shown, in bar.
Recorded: 2.25 bar
